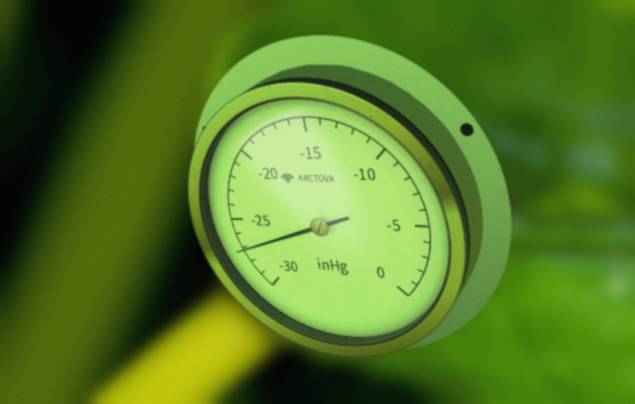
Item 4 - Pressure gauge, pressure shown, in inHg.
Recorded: -27 inHg
